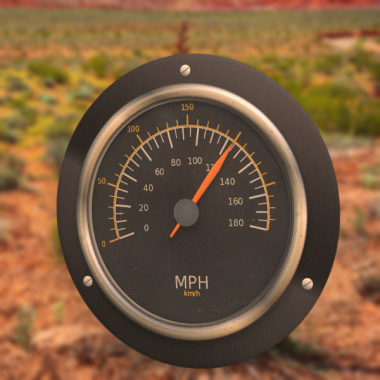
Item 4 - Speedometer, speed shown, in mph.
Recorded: 125 mph
